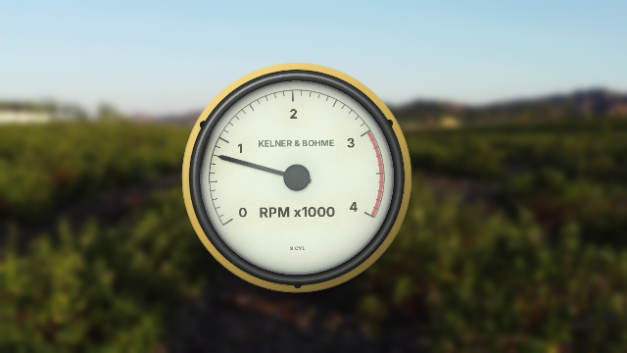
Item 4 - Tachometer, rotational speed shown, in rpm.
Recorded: 800 rpm
